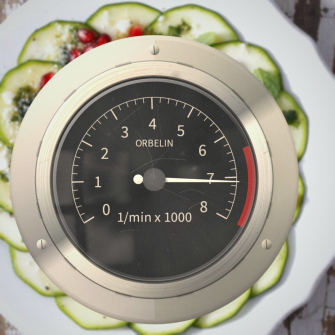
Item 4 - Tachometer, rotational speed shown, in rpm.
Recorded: 7100 rpm
